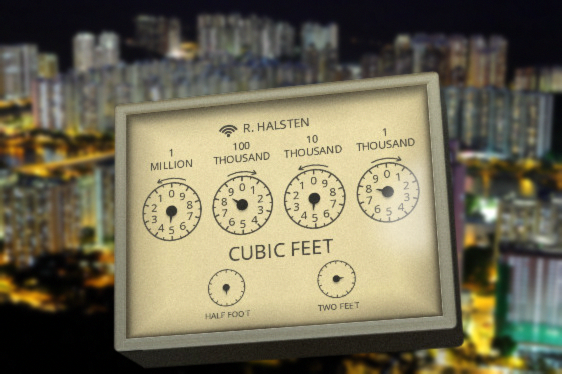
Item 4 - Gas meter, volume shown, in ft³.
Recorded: 484800 ft³
